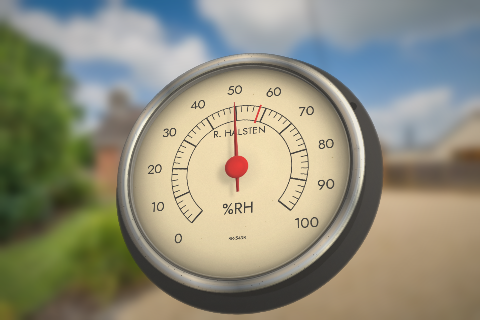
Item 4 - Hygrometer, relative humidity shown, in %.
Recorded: 50 %
